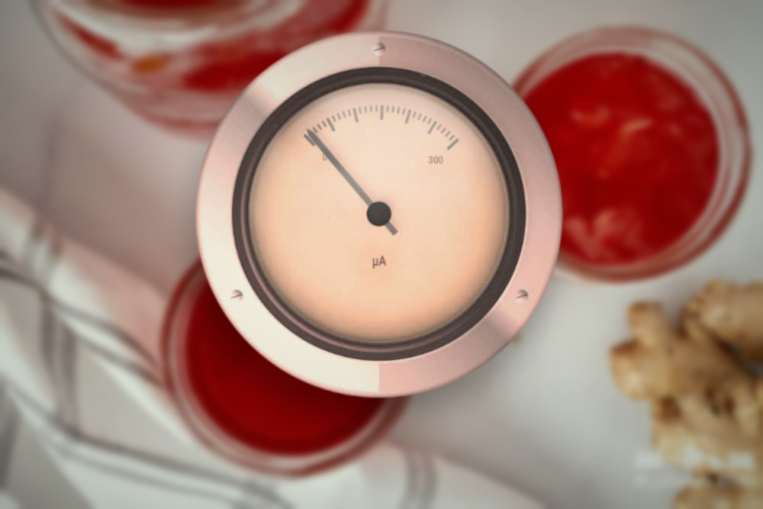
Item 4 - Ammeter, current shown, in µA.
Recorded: 10 µA
